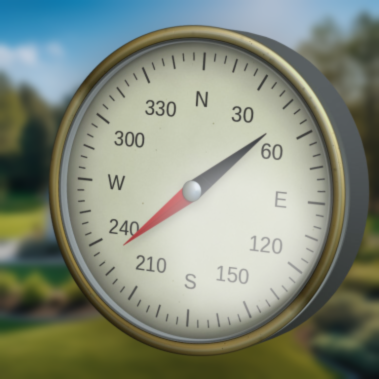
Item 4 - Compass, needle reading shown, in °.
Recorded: 230 °
